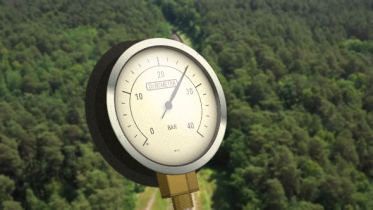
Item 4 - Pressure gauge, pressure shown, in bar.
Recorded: 26 bar
